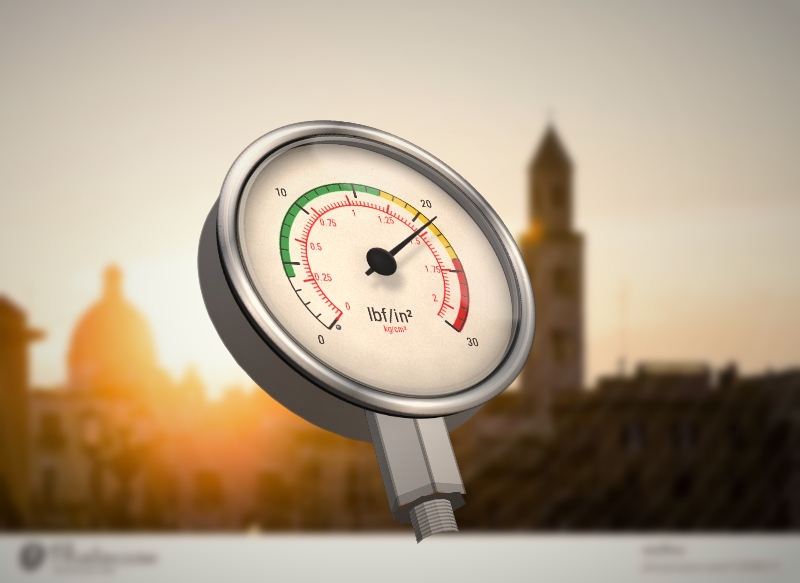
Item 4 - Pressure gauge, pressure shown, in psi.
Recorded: 21 psi
